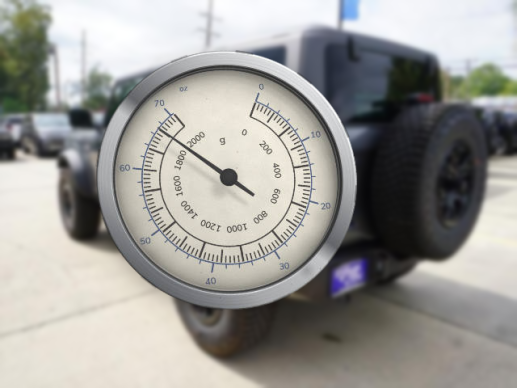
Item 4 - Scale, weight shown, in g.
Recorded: 1900 g
